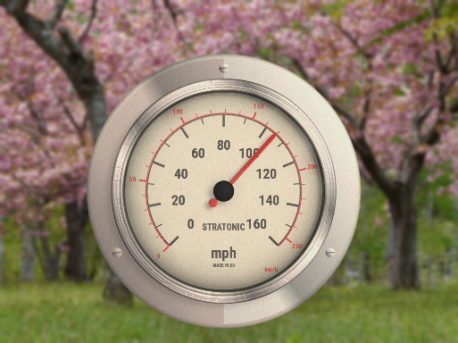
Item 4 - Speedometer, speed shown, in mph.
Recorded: 105 mph
